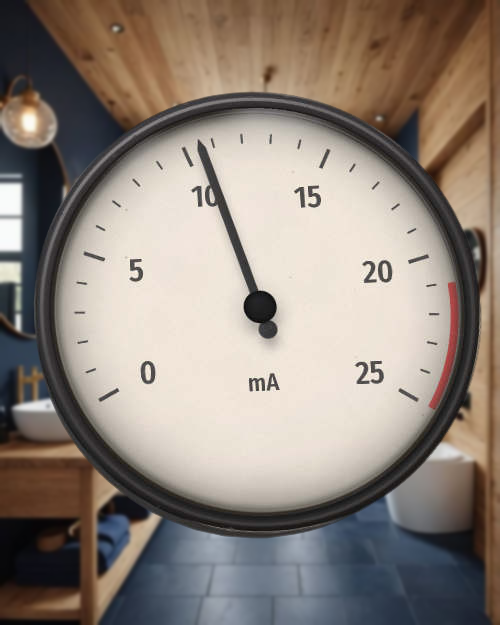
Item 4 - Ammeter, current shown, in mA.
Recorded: 10.5 mA
